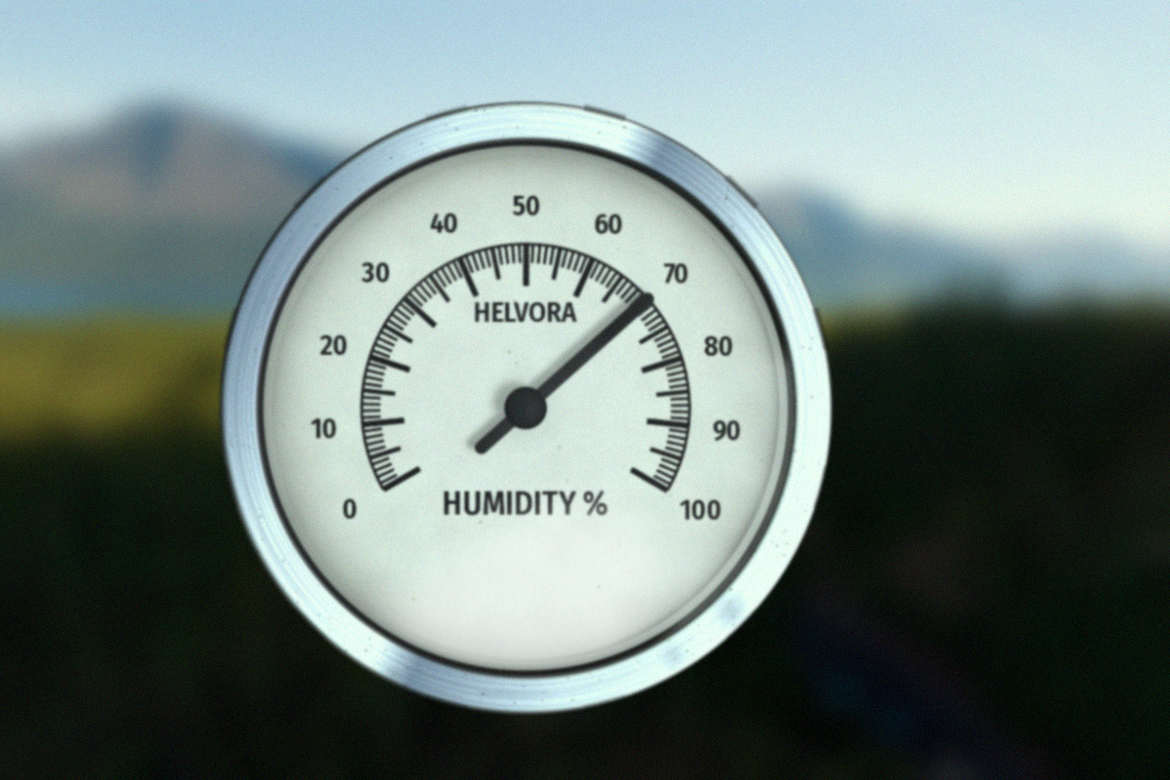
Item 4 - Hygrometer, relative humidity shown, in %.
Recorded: 70 %
